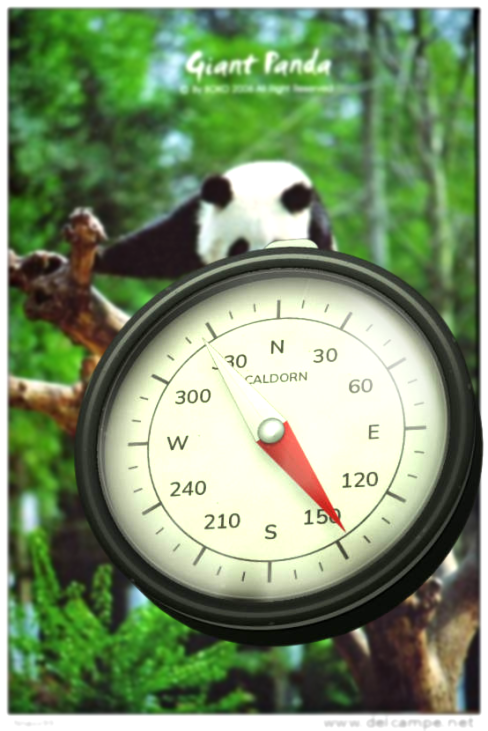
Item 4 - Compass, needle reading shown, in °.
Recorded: 145 °
